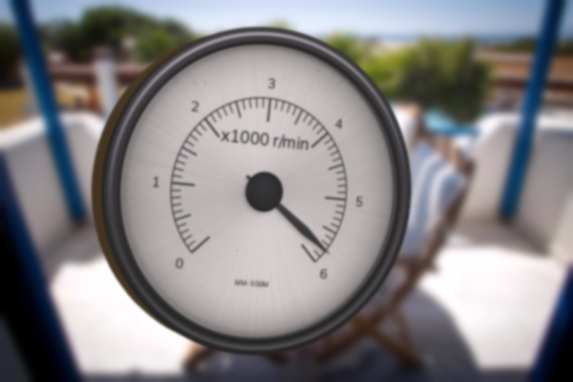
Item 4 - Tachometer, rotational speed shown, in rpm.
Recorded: 5800 rpm
